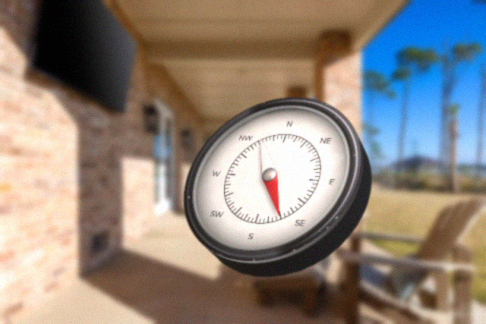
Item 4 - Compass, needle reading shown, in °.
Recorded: 150 °
